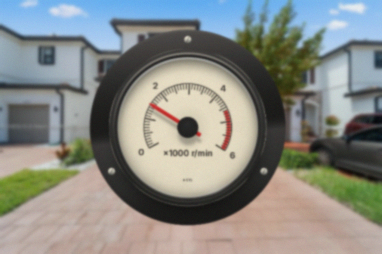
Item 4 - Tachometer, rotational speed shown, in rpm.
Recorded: 1500 rpm
